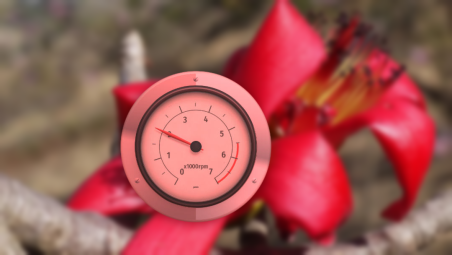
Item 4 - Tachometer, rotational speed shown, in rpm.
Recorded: 2000 rpm
